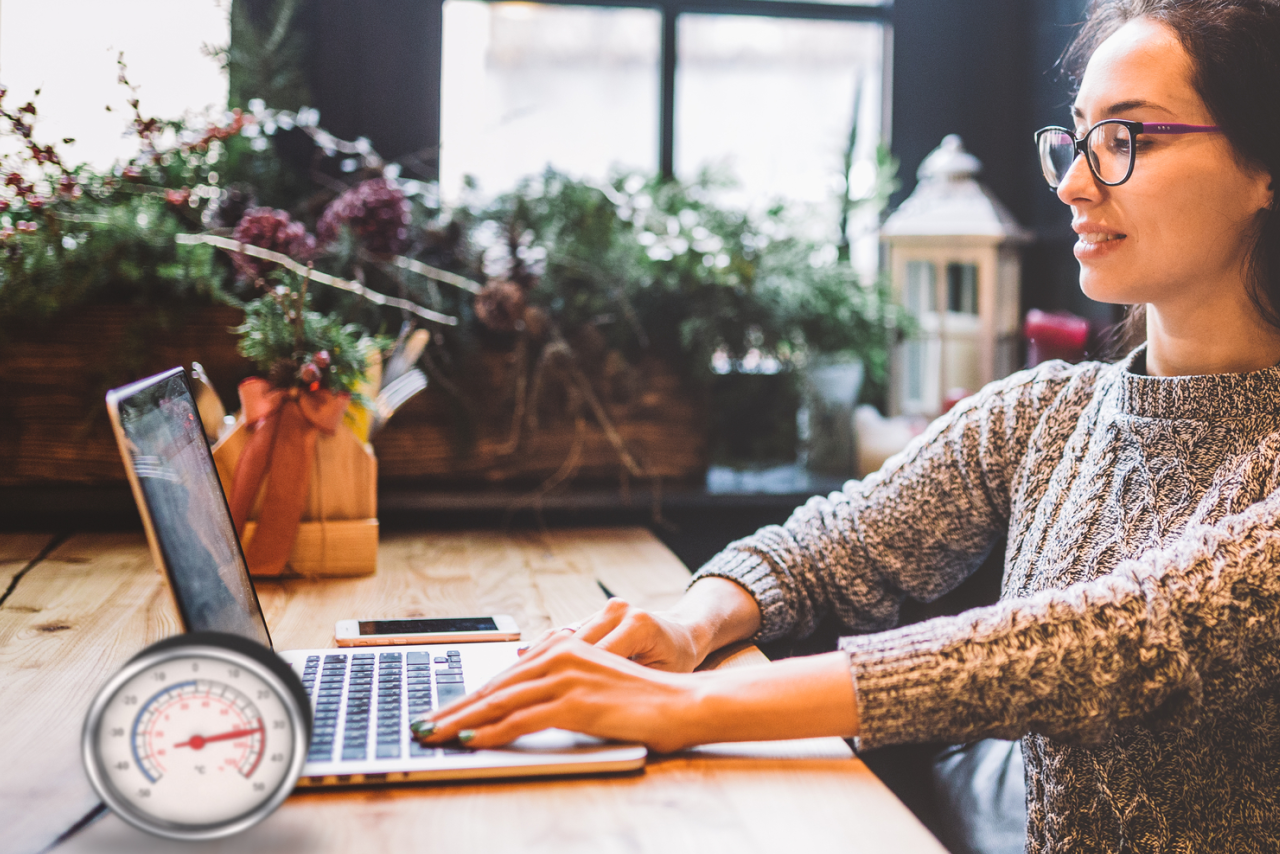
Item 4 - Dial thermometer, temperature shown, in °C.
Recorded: 30 °C
